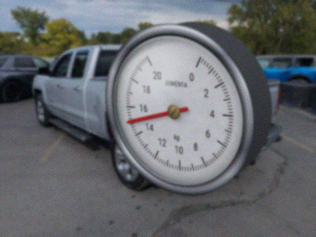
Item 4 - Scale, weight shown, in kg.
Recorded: 15 kg
